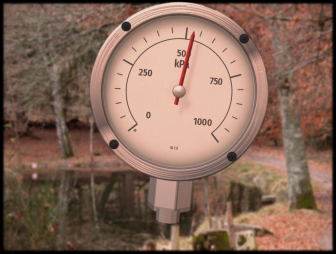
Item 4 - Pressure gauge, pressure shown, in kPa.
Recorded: 525 kPa
